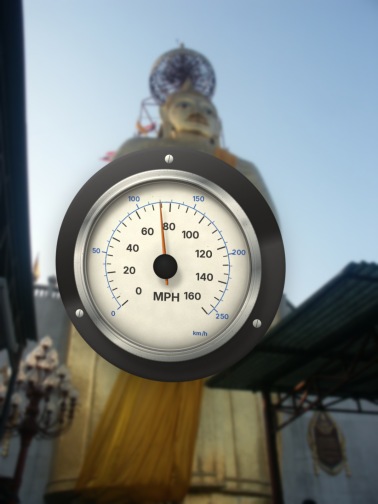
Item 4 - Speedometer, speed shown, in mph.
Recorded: 75 mph
